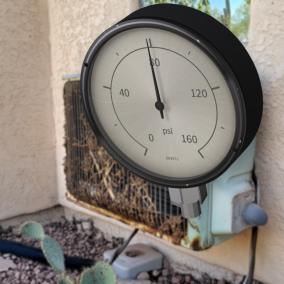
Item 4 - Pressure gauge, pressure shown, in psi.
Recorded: 80 psi
